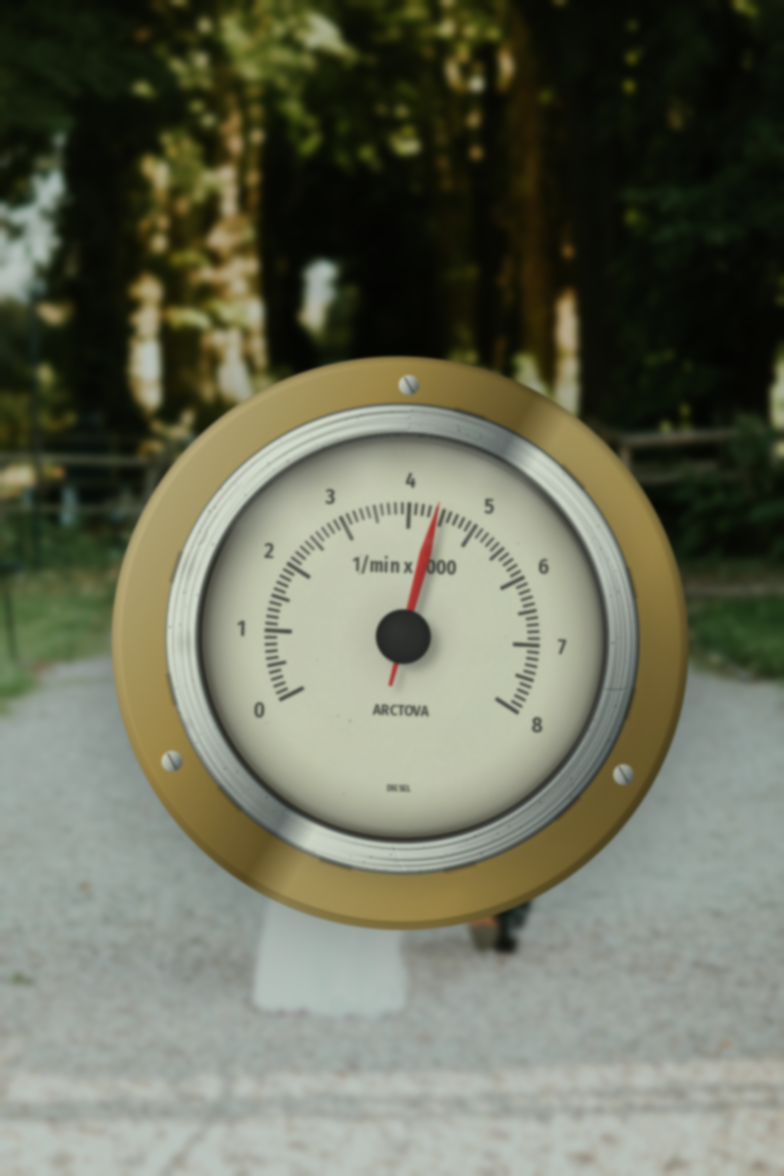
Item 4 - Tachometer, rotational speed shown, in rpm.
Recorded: 4400 rpm
